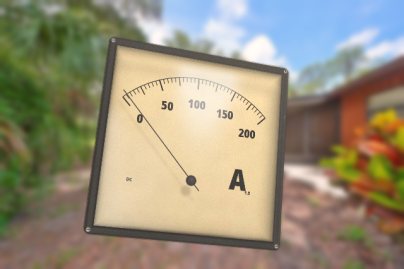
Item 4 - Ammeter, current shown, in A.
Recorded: 5 A
